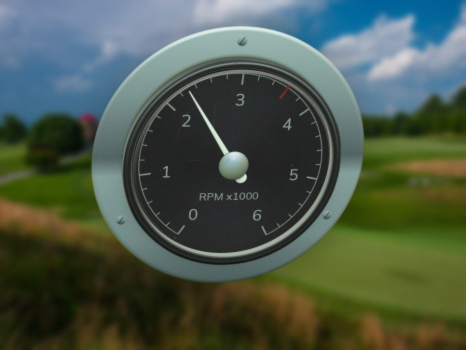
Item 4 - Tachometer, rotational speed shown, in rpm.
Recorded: 2300 rpm
